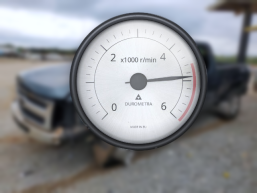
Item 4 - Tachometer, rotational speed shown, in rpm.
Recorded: 4900 rpm
